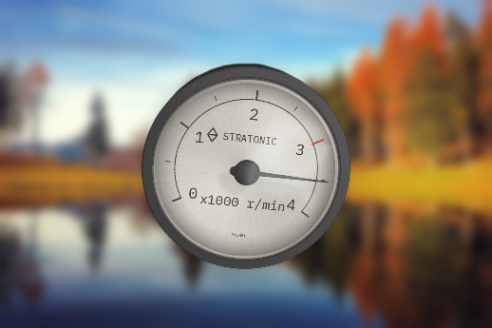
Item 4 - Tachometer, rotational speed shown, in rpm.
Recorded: 3500 rpm
